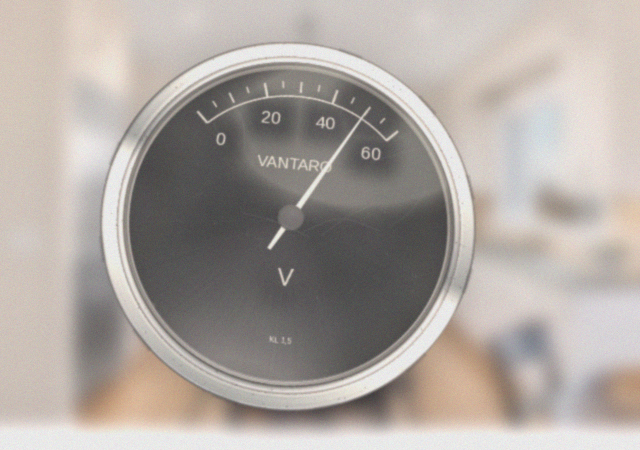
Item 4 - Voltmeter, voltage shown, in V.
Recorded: 50 V
